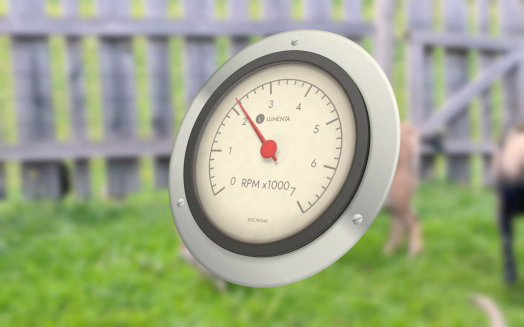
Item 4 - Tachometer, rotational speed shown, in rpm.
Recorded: 2200 rpm
